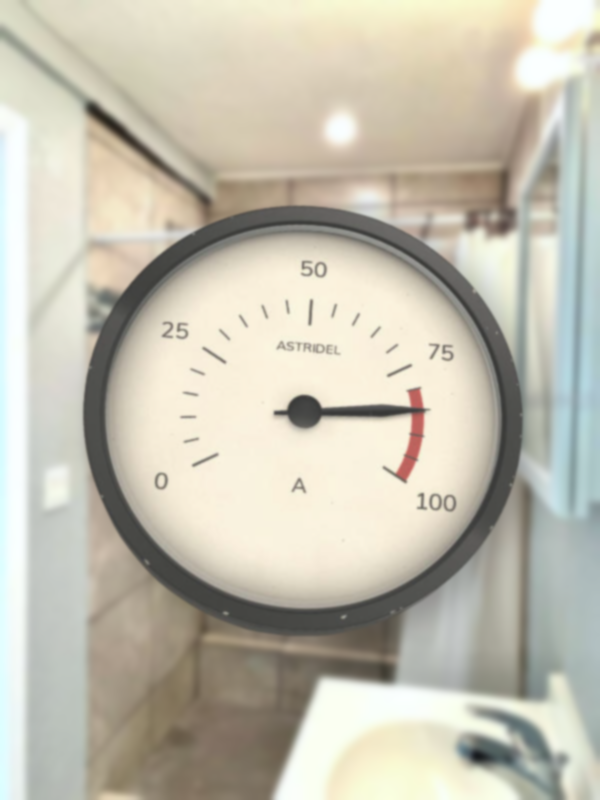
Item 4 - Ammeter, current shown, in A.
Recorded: 85 A
